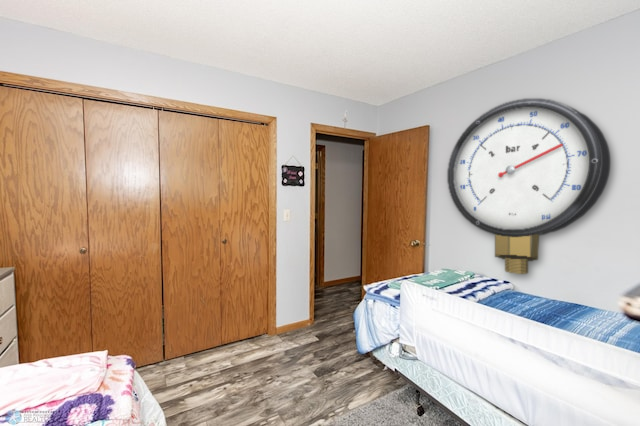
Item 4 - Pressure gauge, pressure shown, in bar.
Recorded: 4.5 bar
